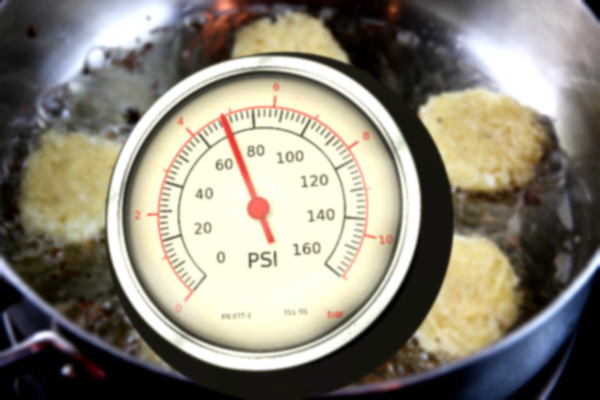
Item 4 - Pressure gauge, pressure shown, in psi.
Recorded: 70 psi
